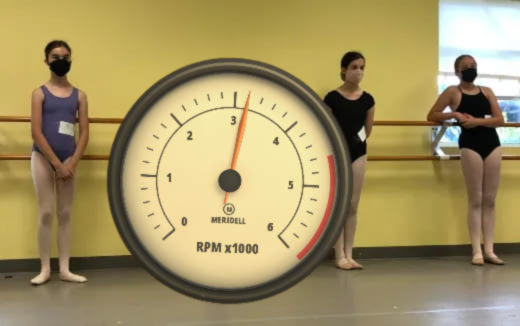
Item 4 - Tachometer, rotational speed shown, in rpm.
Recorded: 3200 rpm
